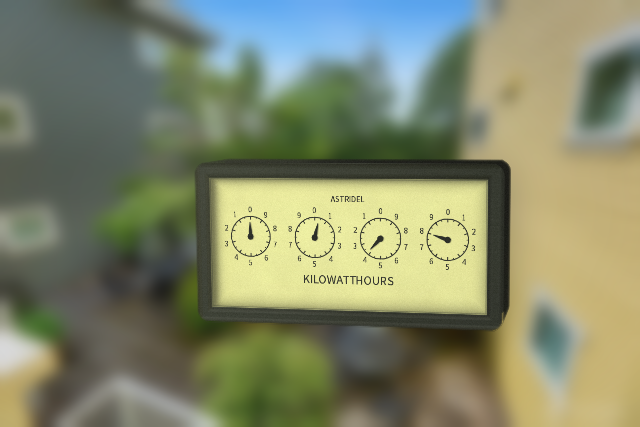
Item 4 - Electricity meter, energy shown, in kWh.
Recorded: 38 kWh
